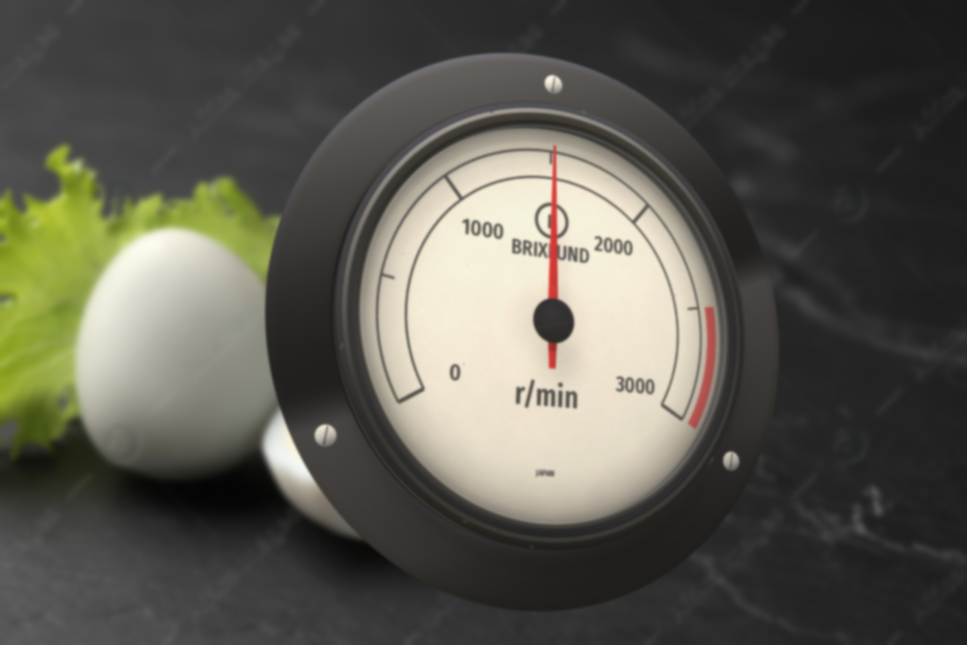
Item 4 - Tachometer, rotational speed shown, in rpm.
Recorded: 1500 rpm
